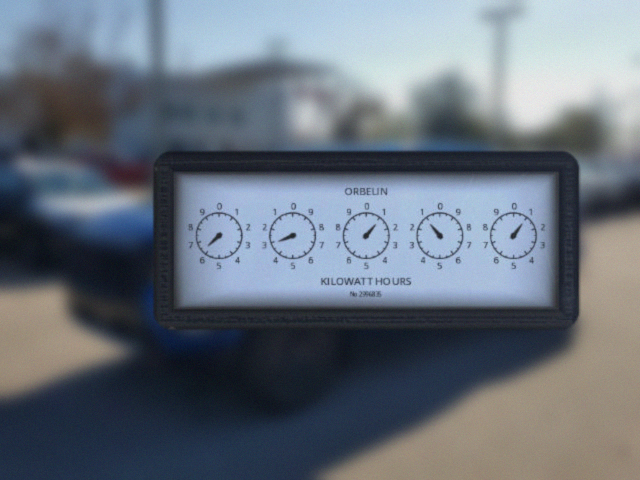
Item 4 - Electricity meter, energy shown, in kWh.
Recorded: 63111 kWh
